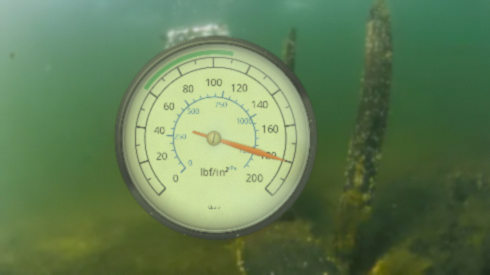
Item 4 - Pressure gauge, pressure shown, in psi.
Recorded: 180 psi
